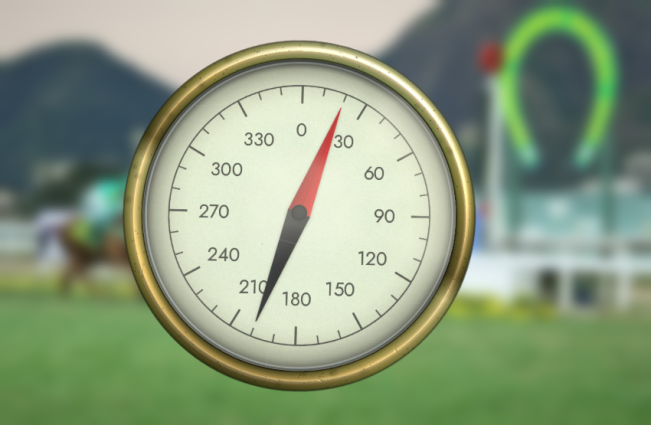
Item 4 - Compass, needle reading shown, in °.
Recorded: 20 °
